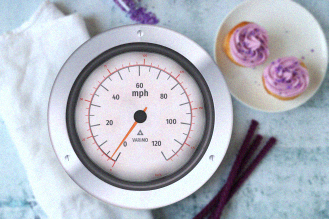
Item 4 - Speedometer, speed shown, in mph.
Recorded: 2.5 mph
